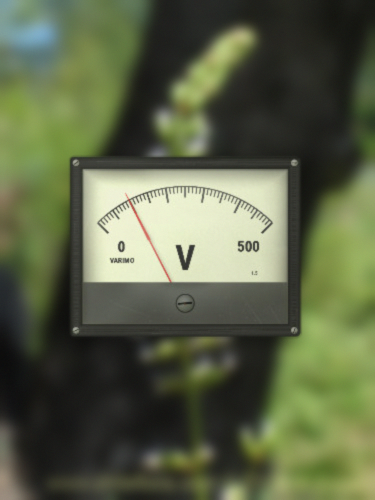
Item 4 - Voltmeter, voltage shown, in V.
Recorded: 100 V
